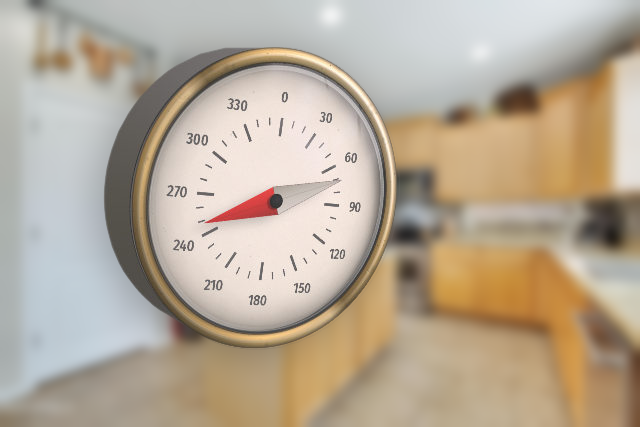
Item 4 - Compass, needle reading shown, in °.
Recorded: 250 °
